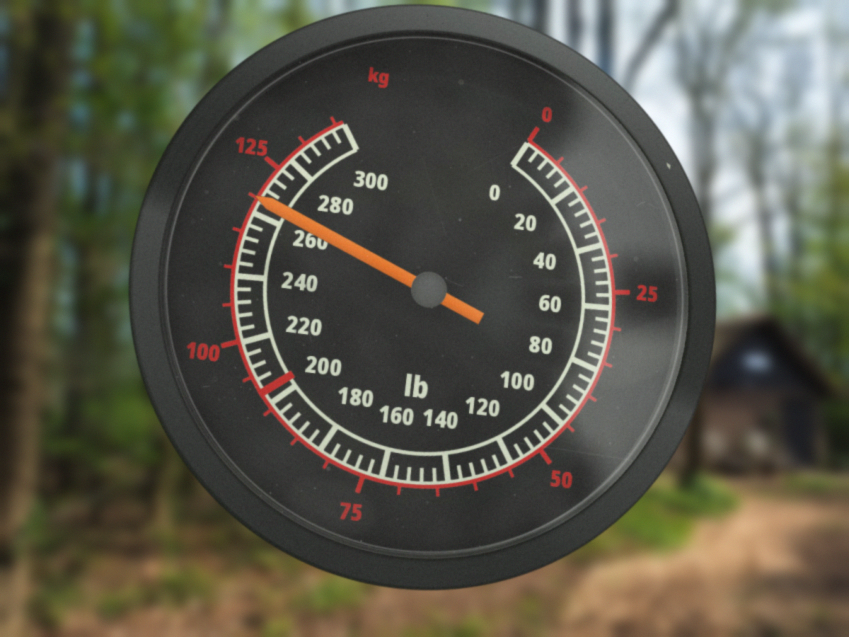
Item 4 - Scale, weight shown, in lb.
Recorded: 264 lb
